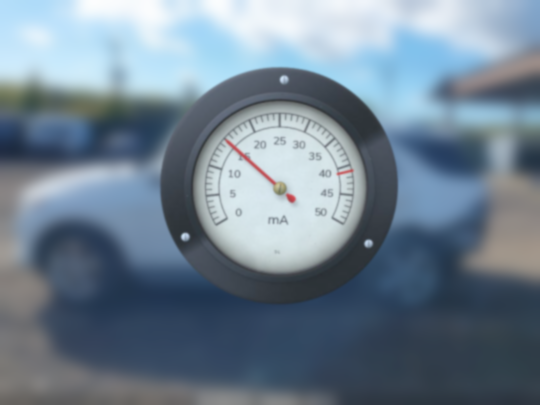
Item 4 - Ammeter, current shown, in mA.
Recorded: 15 mA
